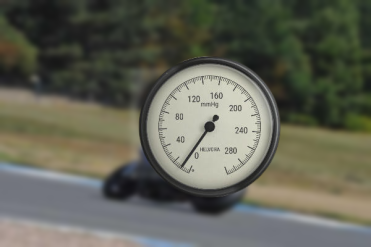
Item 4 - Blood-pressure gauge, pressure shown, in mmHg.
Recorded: 10 mmHg
